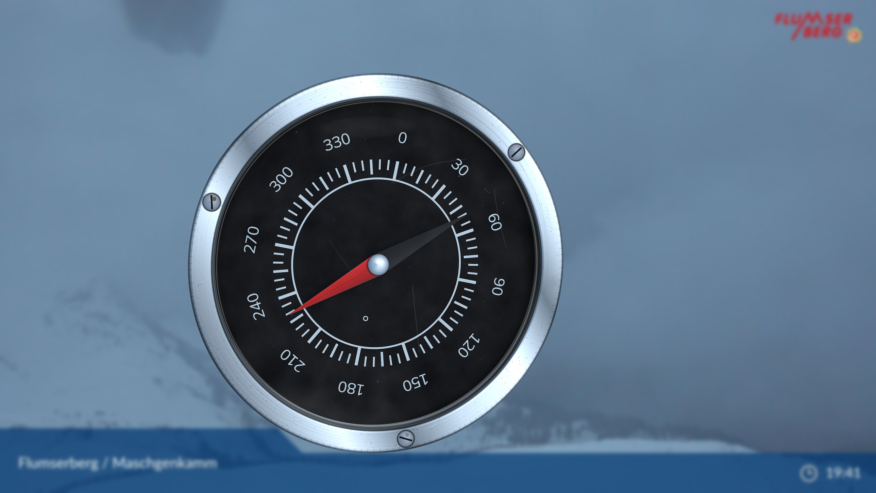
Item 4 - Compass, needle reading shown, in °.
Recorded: 230 °
